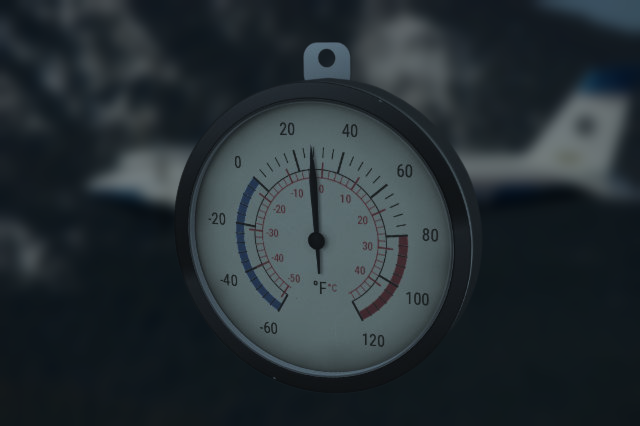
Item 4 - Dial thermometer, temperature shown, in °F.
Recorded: 28 °F
